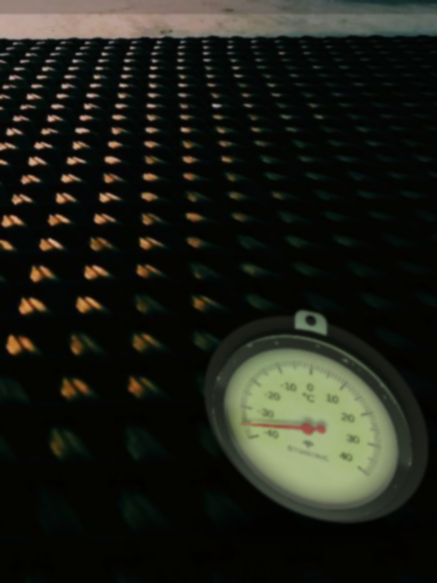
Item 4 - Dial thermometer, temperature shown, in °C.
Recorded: -35 °C
